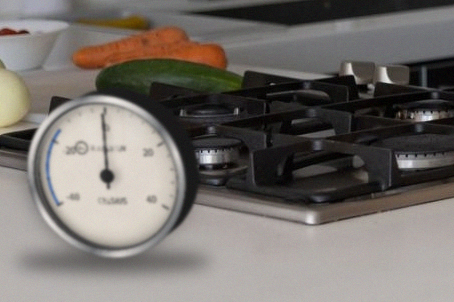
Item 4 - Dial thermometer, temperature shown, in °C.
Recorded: 0 °C
